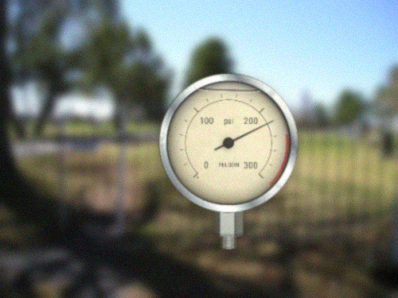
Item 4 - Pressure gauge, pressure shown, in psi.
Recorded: 220 psi
